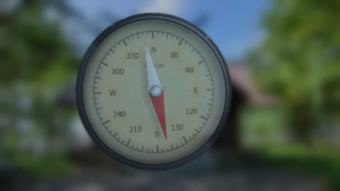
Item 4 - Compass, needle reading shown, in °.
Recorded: 170 °
